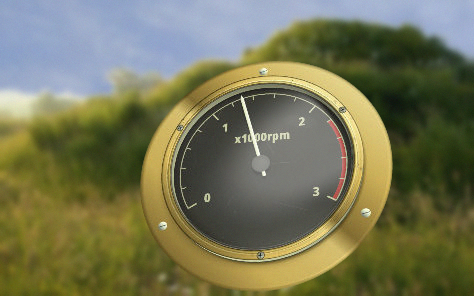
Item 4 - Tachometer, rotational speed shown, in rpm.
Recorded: 1300 rpm
